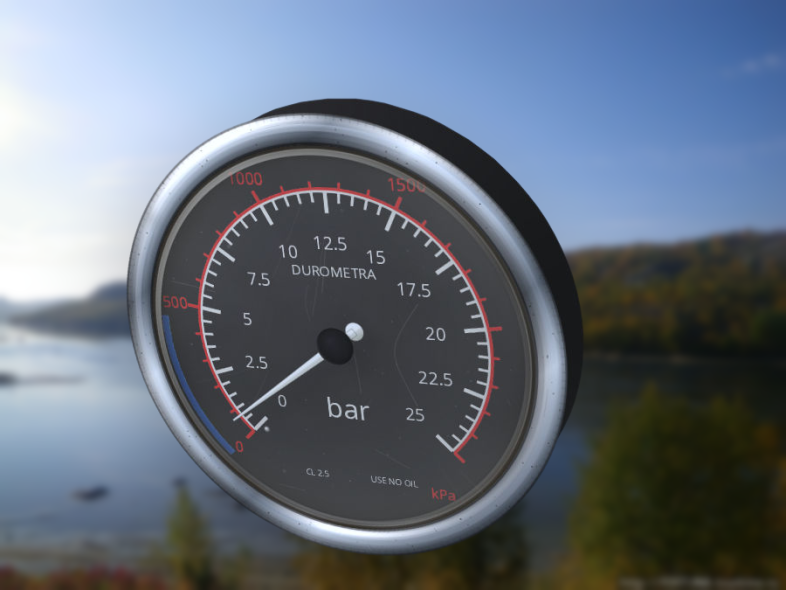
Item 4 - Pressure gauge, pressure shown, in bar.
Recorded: 0.75 bar
